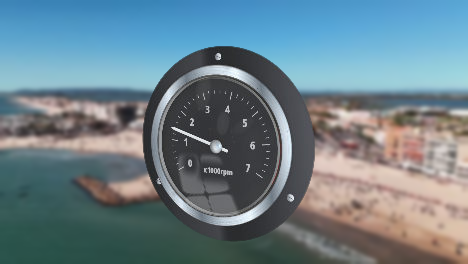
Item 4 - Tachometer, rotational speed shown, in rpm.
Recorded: 1400 rpm
